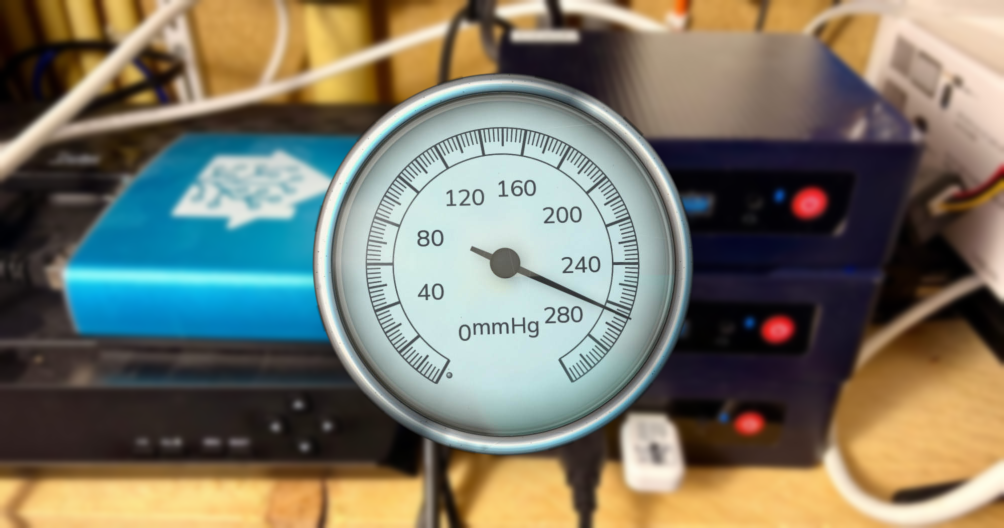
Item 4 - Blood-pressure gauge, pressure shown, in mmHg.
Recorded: 264 mmHg
